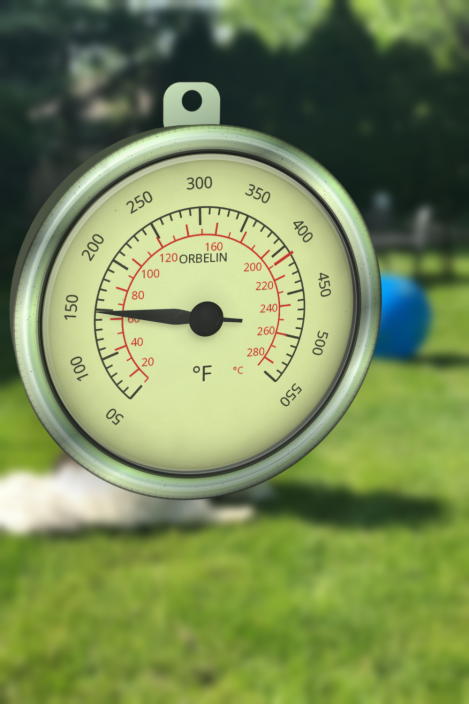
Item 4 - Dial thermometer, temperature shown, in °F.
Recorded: 150 °F
